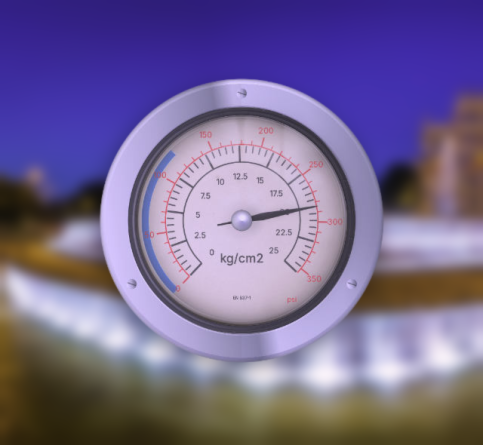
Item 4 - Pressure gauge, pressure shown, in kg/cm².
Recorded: 20 kg/cm²
